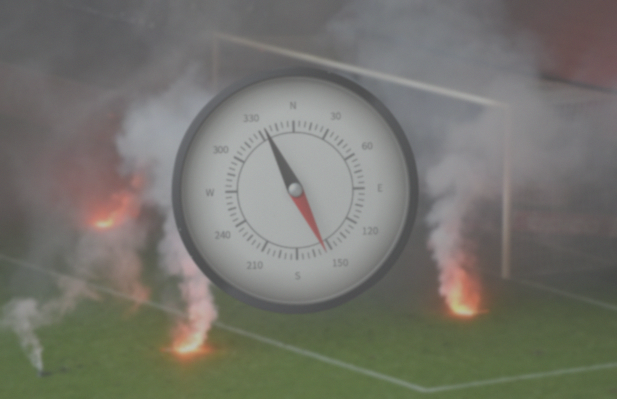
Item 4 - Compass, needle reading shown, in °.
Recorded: 155 °
